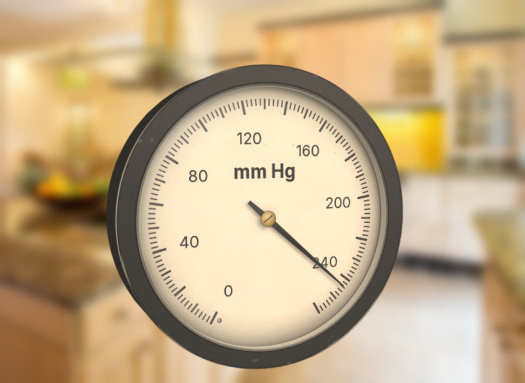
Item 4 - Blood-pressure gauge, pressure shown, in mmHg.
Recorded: 244 mmHg
